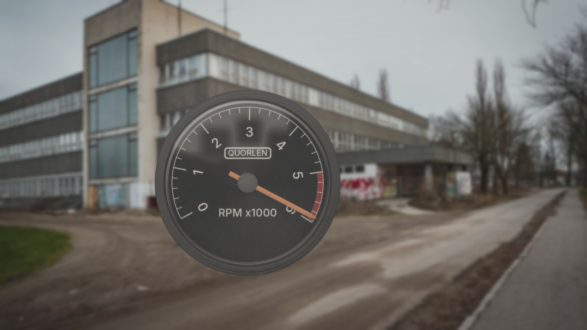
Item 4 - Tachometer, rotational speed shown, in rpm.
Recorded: 5900 rpm
